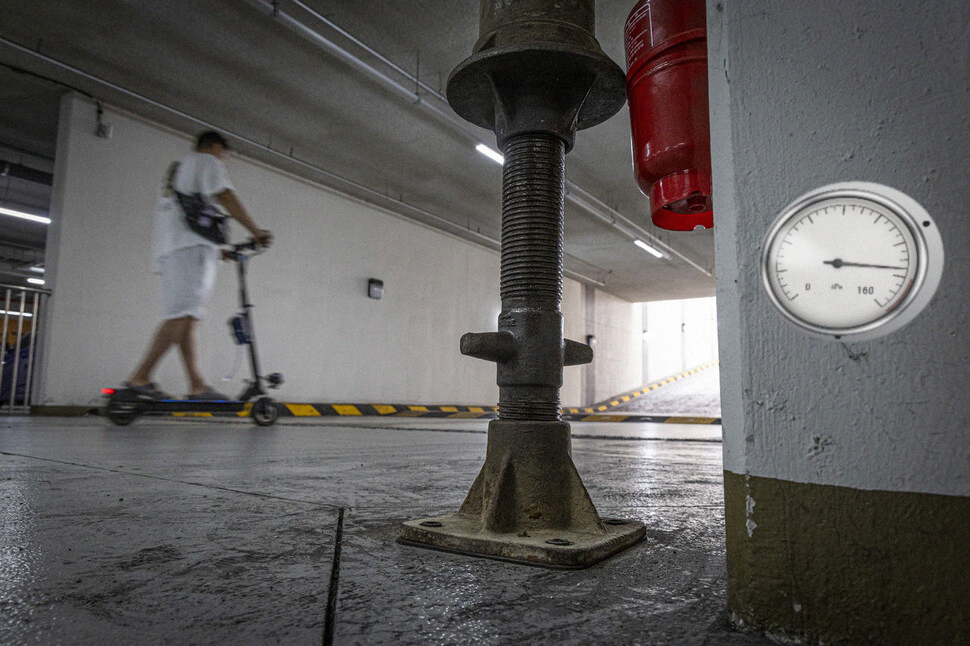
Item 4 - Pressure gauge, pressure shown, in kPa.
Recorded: 135 kPa
